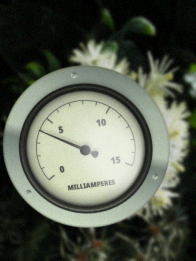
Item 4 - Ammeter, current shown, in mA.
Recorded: 4 mA
